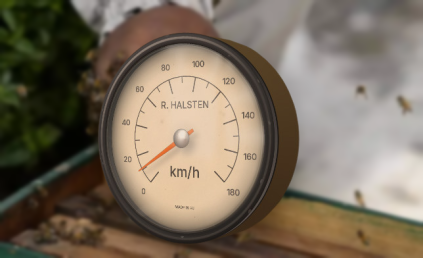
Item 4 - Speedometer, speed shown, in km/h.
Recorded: 10 km/h
